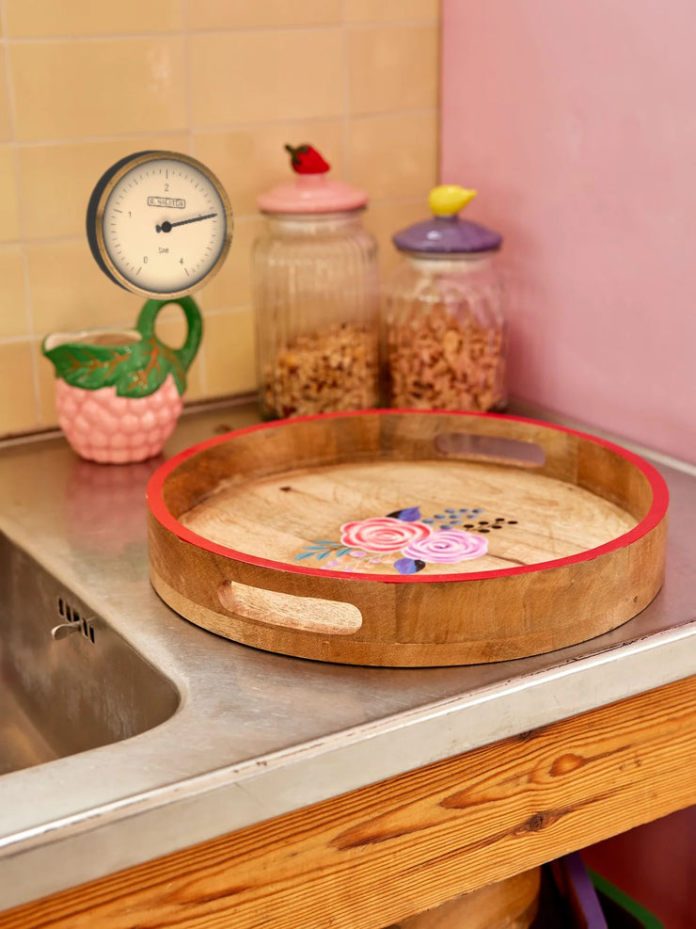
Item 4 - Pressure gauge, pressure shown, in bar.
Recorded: 3 bar
